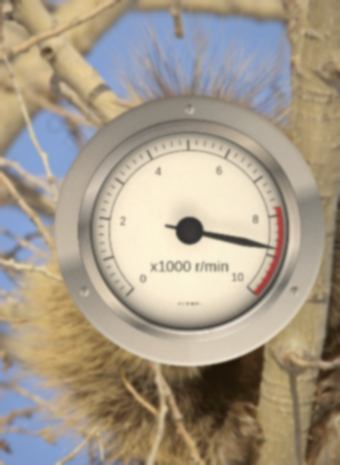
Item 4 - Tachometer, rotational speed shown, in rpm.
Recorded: 8800 rpm
